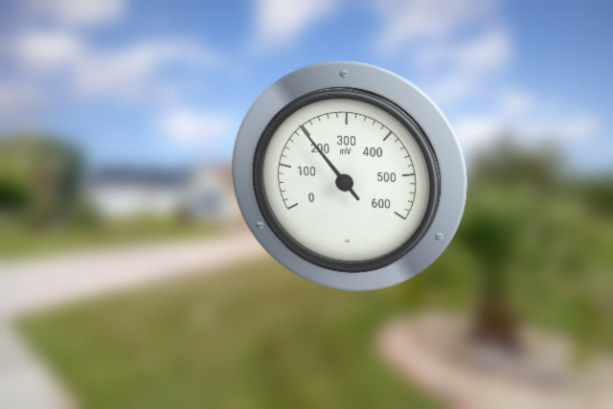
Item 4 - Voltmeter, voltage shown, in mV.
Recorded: 200 mV
